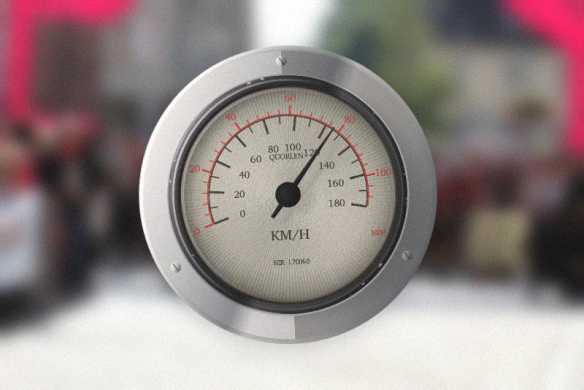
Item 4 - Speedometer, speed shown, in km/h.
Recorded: 125 km/h
